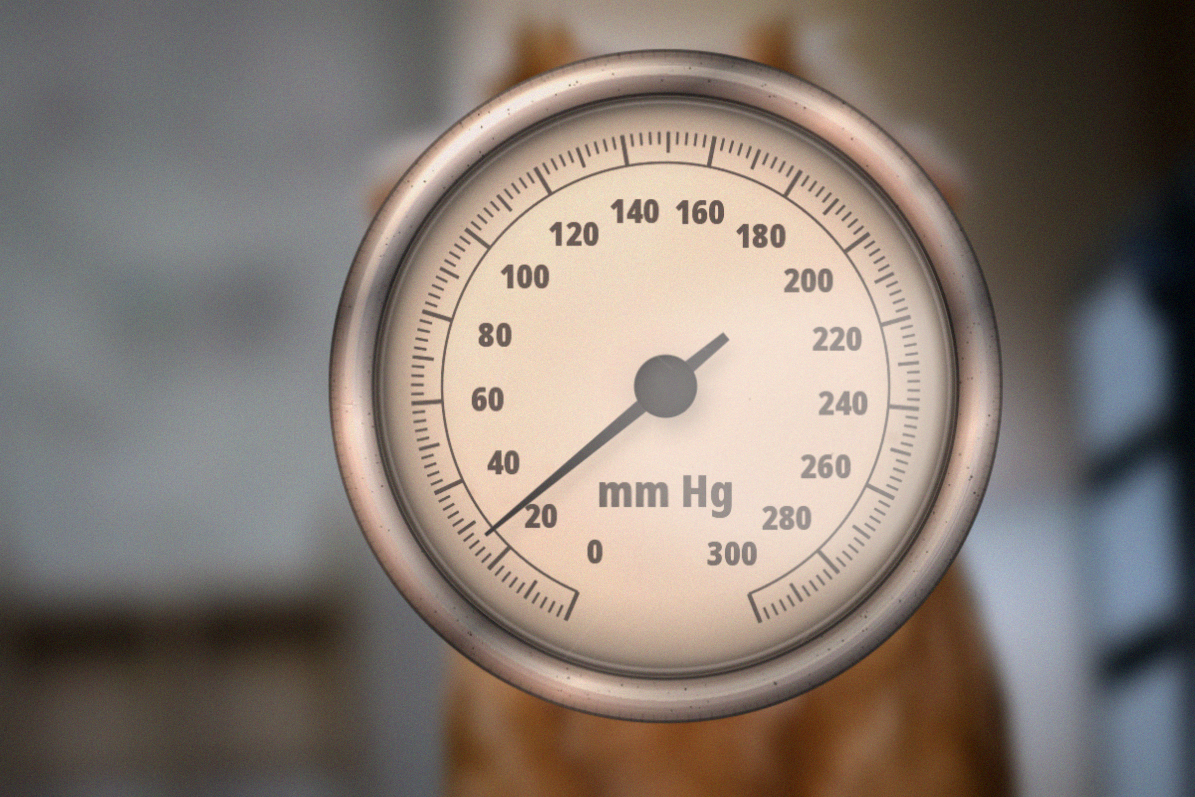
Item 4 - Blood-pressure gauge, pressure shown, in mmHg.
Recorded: 26 mmHg
